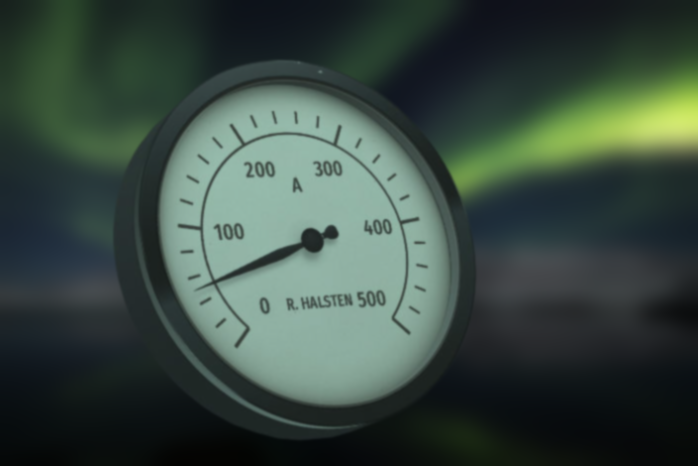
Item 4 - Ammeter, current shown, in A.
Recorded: 50 A
